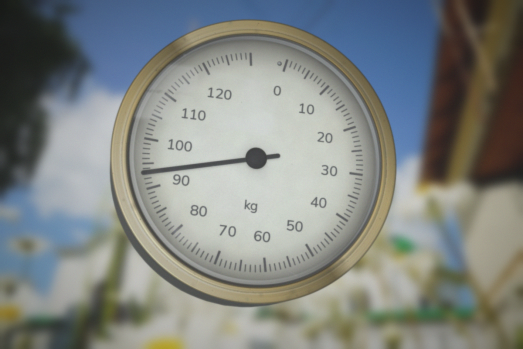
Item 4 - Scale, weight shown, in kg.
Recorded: 93 kg
